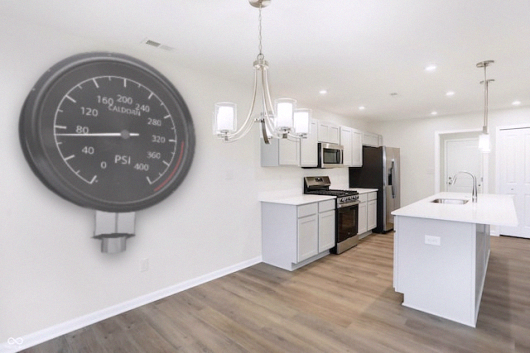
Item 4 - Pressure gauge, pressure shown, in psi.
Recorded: 70 psi
